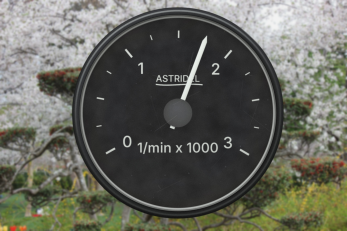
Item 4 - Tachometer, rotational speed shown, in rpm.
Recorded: 1750 rpm
